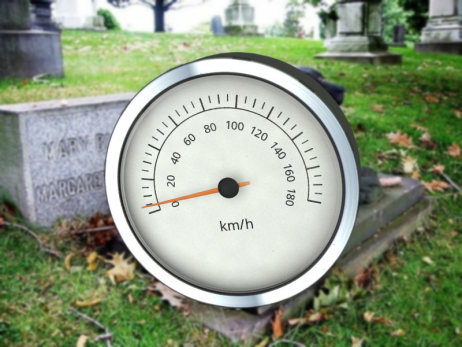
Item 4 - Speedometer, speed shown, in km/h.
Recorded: 5 km/h
